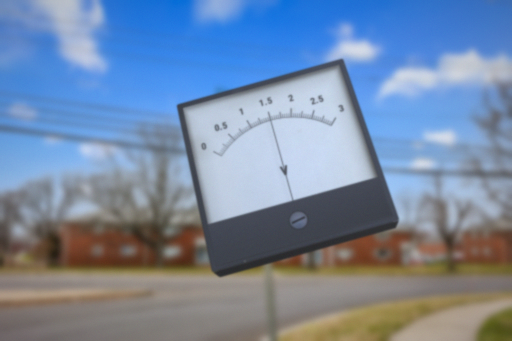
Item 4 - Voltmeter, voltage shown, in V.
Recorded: 1.5 V
